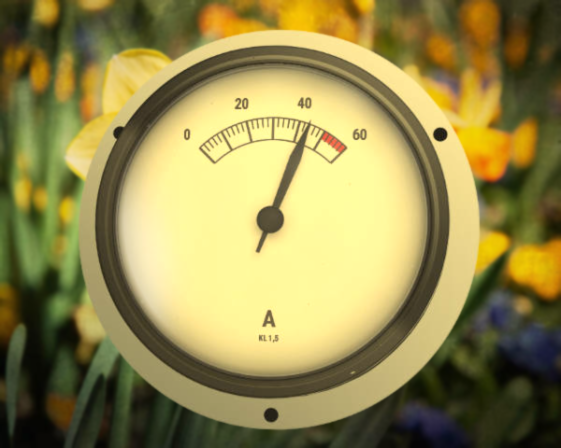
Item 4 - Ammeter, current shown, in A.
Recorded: 44 A
